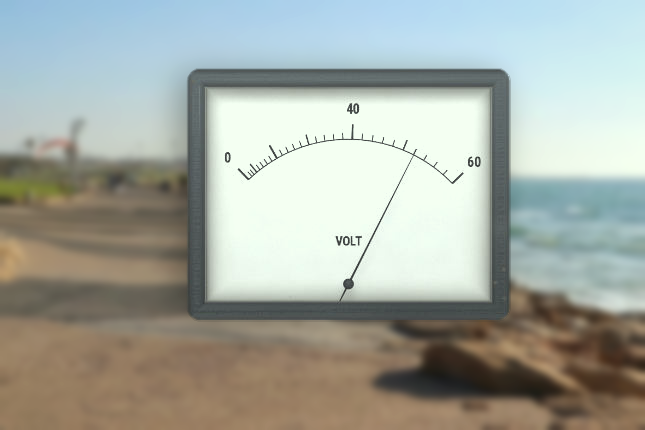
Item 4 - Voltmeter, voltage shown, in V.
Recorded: 52 V
